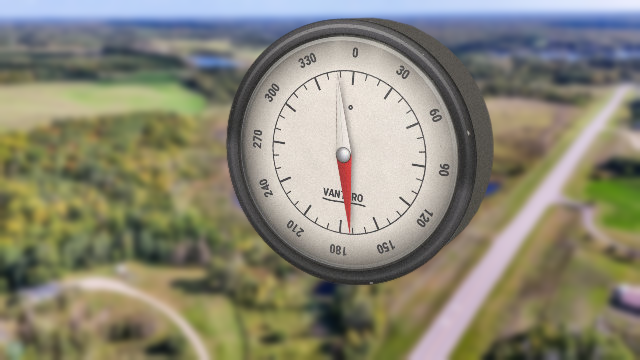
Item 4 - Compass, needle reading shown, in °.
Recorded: 170 °
